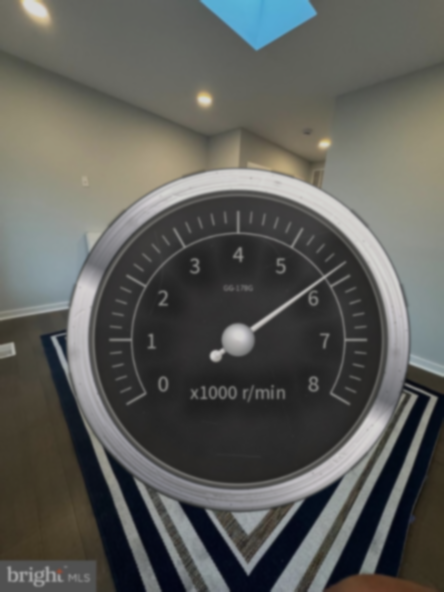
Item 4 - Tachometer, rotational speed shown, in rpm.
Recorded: 5800 rpm
